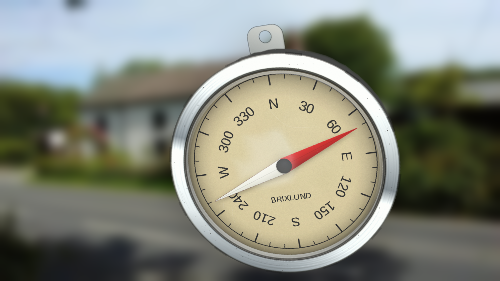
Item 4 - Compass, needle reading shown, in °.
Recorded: 70 °
